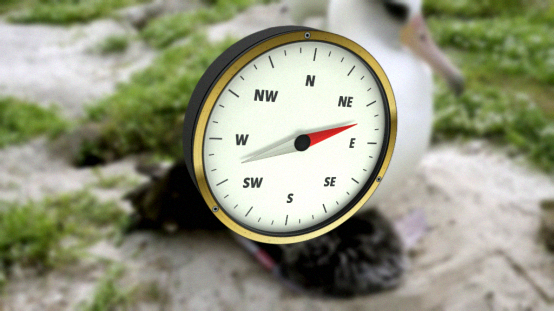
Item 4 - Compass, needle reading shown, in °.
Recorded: 70 °
